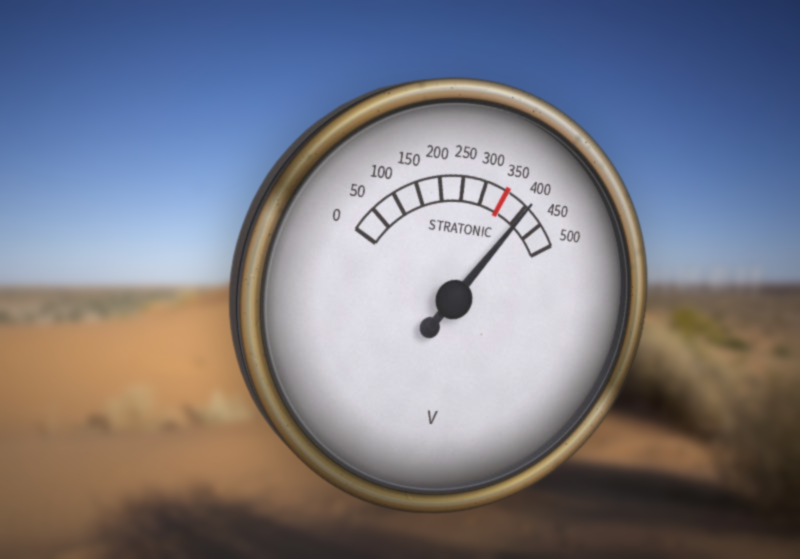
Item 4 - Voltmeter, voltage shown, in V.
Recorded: 400 V
